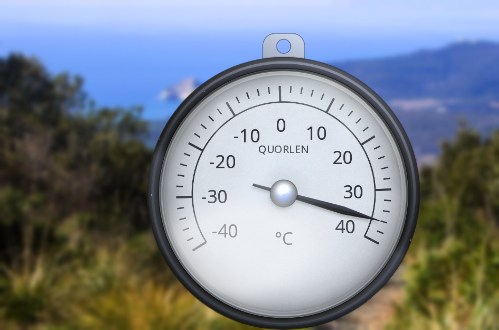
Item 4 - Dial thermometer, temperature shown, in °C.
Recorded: 36 °C
